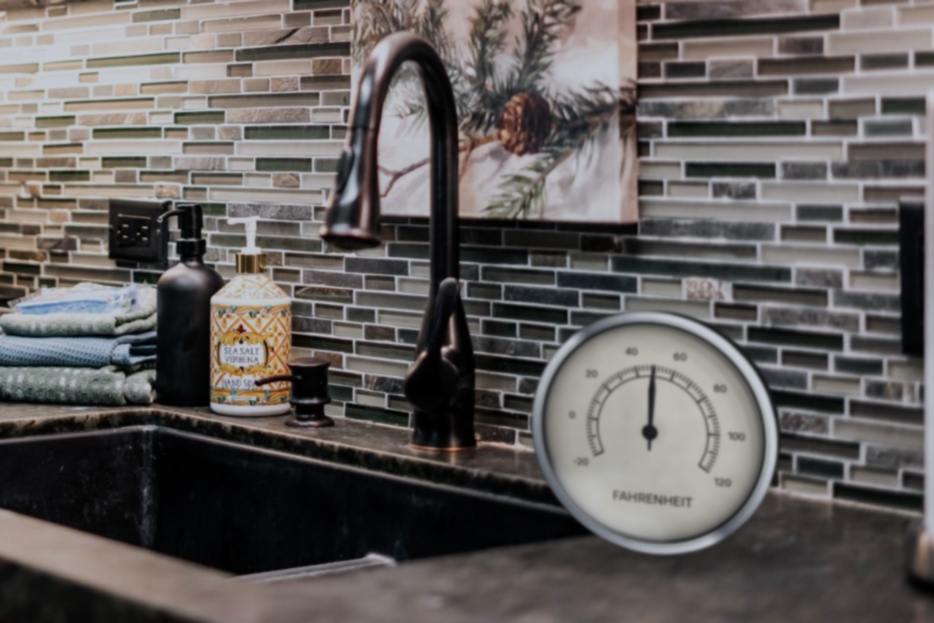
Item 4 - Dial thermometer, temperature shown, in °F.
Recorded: 50 °F
